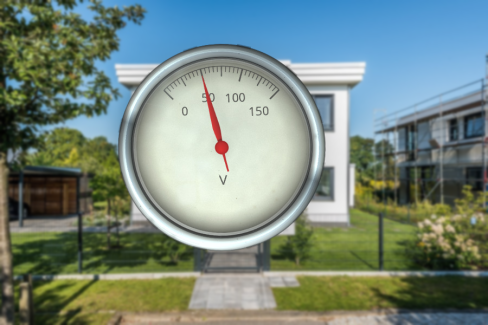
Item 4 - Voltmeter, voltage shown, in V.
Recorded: 50 V
